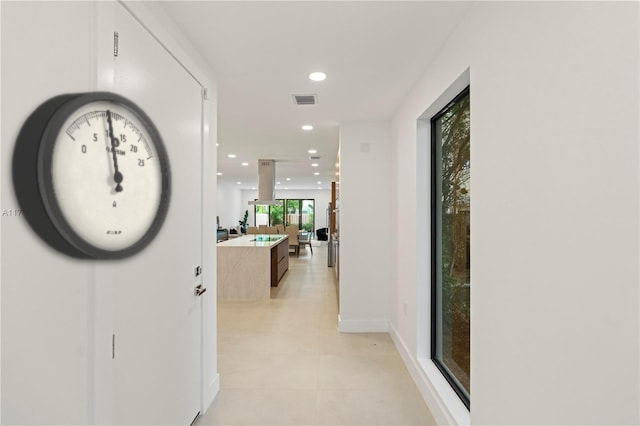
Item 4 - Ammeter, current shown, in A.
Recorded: 10 A
